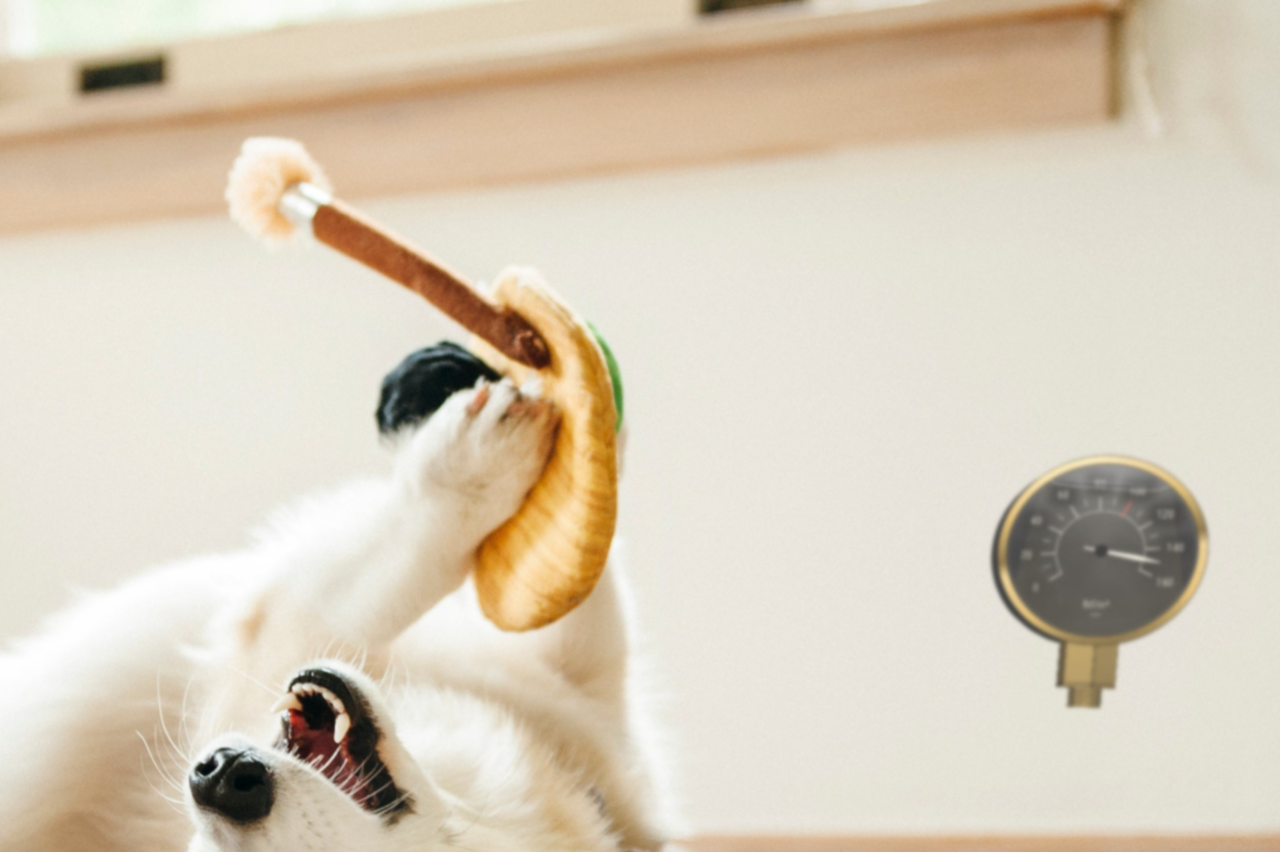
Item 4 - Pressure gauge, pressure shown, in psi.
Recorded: 150 psi
